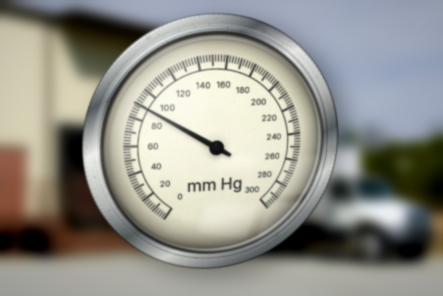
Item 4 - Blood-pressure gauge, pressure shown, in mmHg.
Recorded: 90 mmHg
